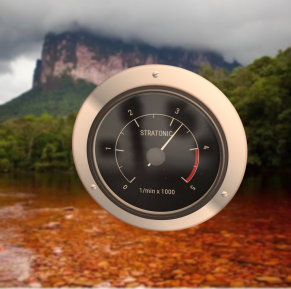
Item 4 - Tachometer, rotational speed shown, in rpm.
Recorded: 3250 rpm
